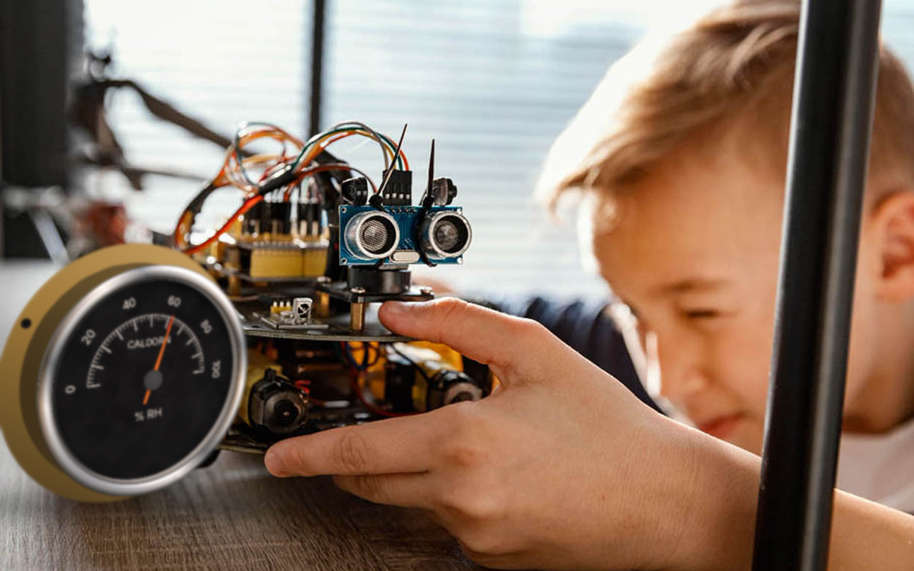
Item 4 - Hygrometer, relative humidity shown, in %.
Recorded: 60 %
